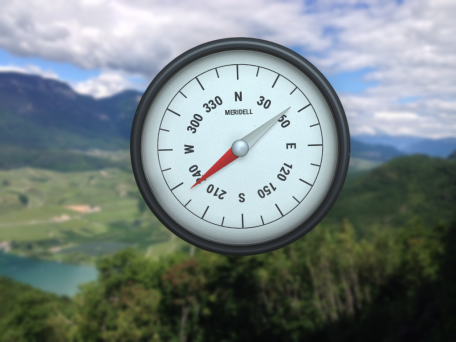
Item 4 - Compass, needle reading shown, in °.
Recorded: 232.5 °
